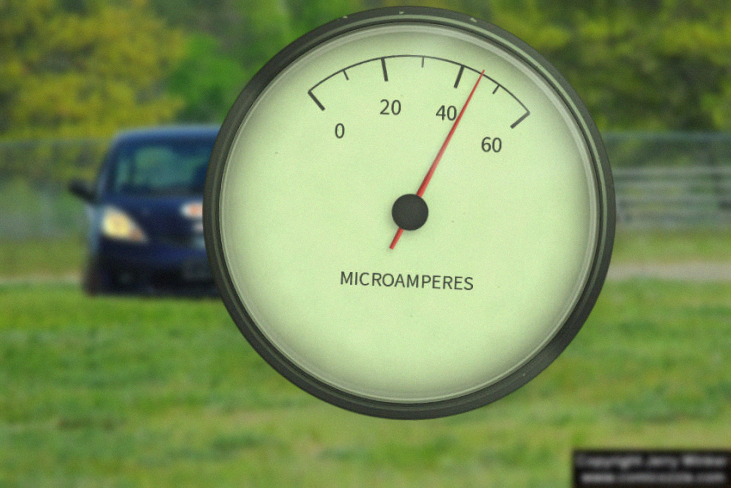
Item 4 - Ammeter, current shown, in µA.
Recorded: 45 µA
